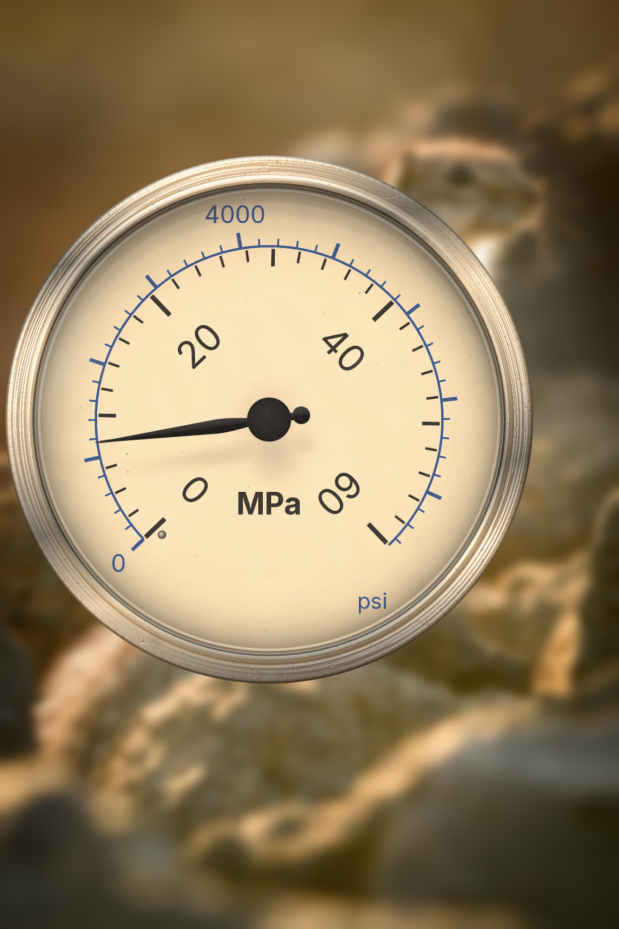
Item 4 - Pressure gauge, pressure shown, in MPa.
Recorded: 8 MPa
